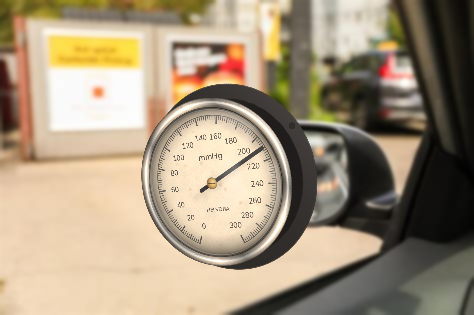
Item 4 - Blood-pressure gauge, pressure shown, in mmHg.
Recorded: 210 mmHg
